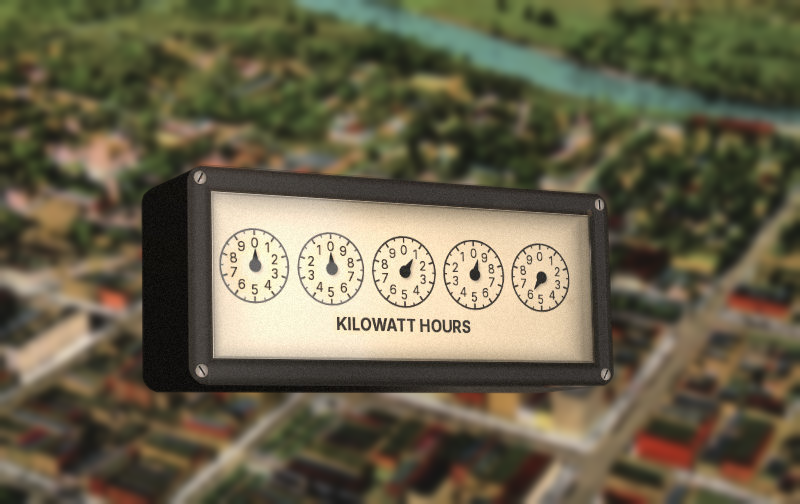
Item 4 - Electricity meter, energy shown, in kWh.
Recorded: 96 kWh
